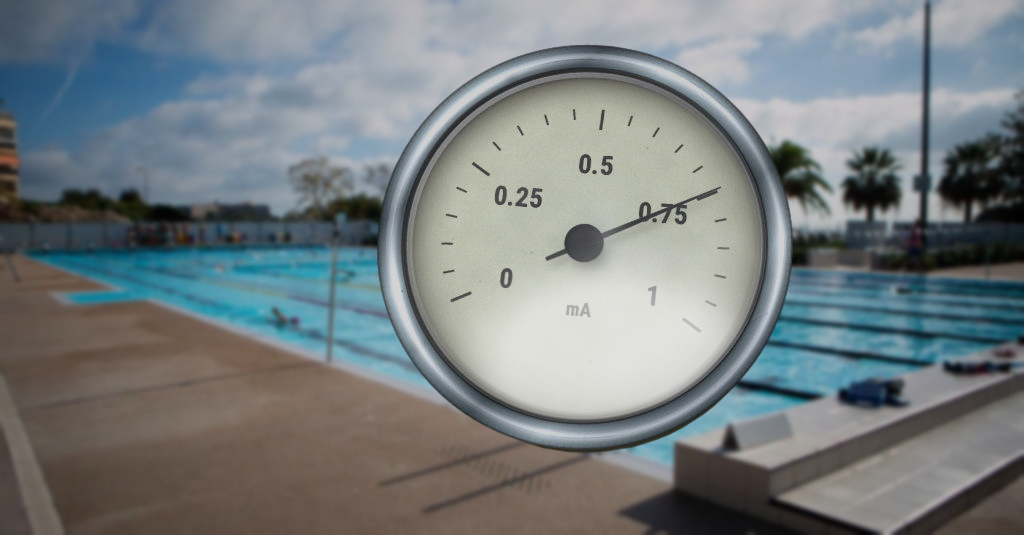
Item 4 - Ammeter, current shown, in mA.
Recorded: 0.75 mA
